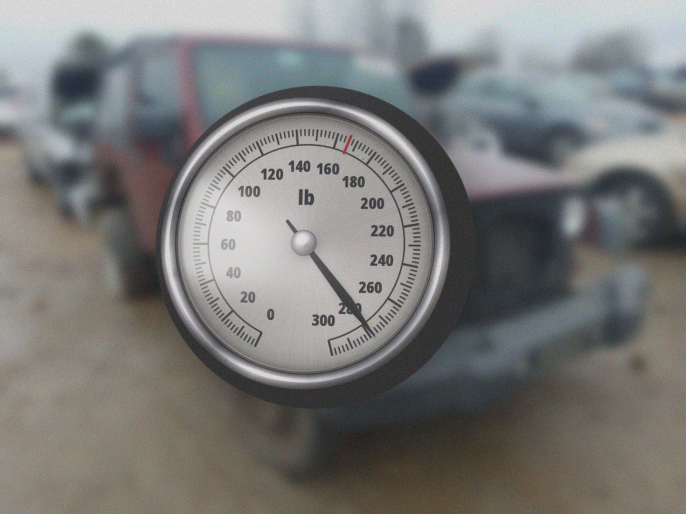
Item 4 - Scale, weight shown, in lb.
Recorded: 278 lb
